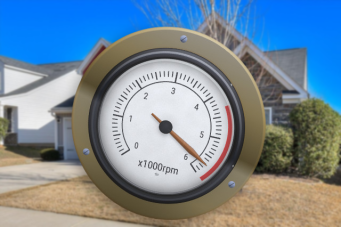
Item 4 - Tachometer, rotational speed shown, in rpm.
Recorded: 5700 rpm
